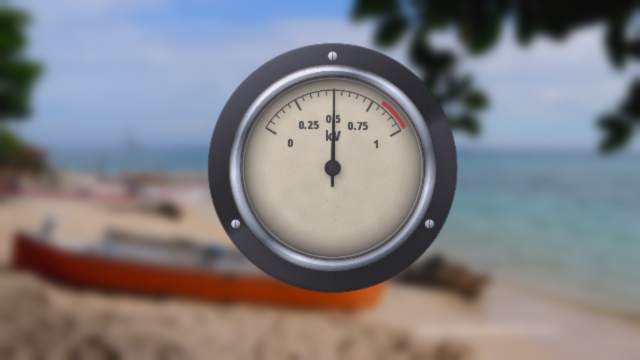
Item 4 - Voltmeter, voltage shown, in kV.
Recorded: 0.5 kV
